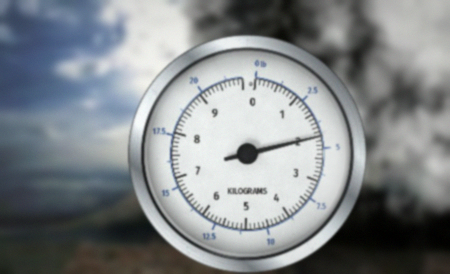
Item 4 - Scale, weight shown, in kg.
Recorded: 2 kg
